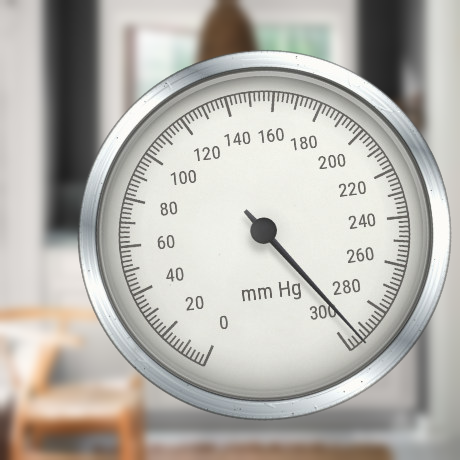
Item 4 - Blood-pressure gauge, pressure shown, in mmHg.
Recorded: 294 mmHg
